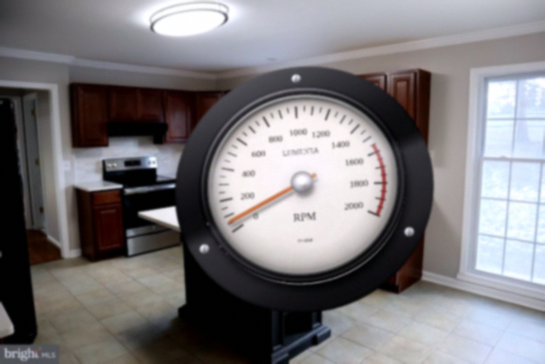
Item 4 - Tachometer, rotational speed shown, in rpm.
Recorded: 50 rpm
